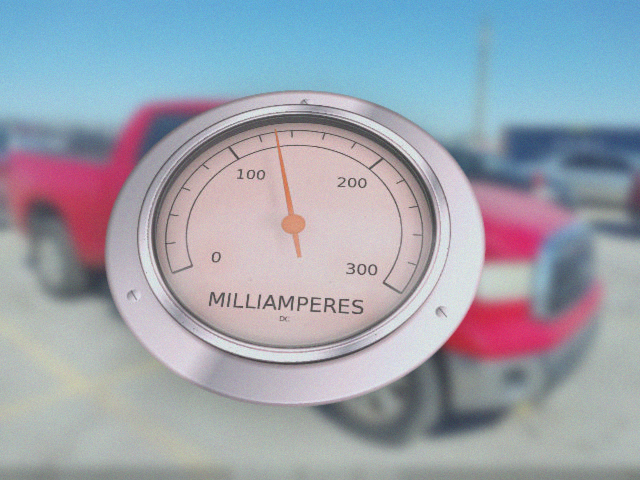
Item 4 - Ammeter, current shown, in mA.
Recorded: 130 mA
